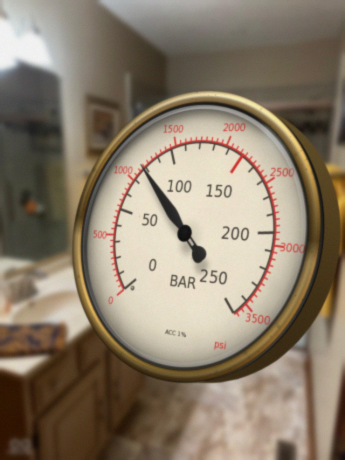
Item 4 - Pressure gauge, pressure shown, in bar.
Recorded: 80 bar
